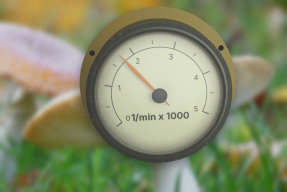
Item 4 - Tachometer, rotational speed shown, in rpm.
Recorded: 1750 rpm
